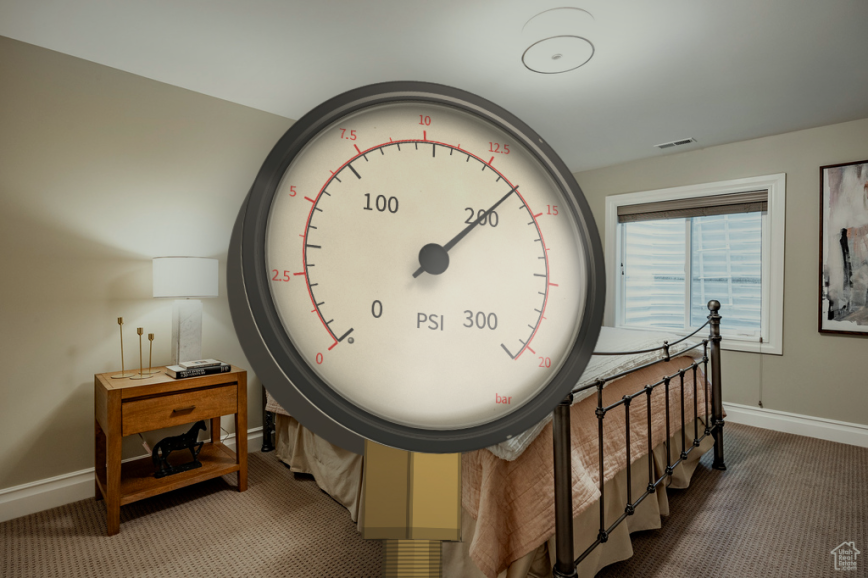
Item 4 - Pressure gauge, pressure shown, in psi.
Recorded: 200 psi
